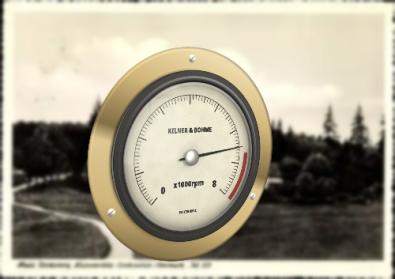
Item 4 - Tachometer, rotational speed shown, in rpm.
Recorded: 6500 rpm
